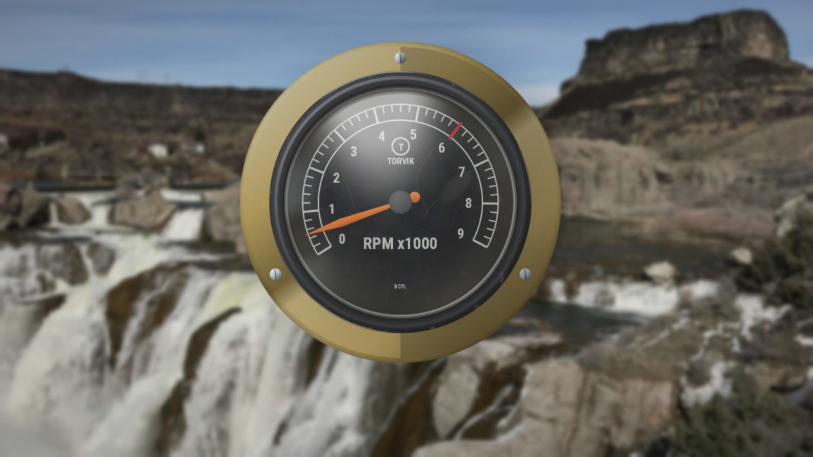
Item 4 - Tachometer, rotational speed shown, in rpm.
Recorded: 500 rpm
